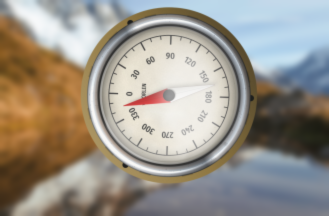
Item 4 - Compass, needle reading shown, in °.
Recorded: 345 °
